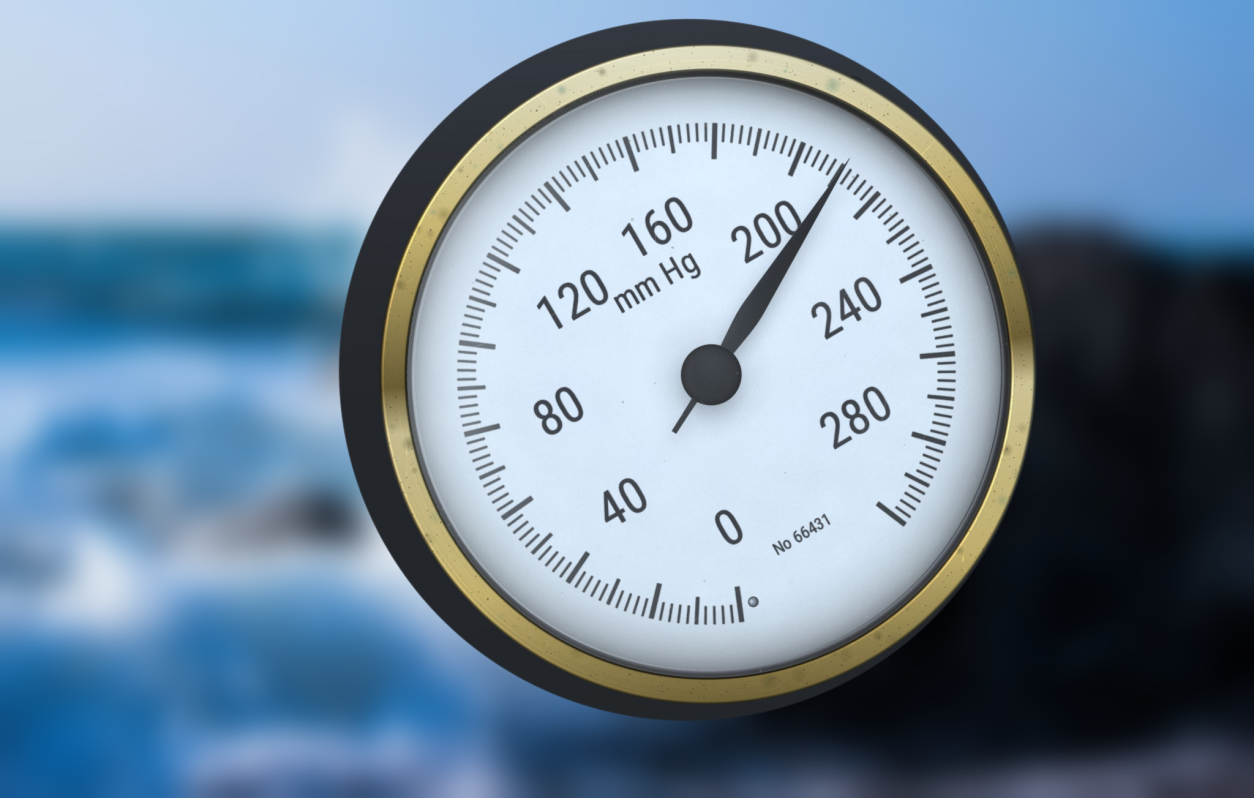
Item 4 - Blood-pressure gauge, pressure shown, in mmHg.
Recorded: 210 mmHg
